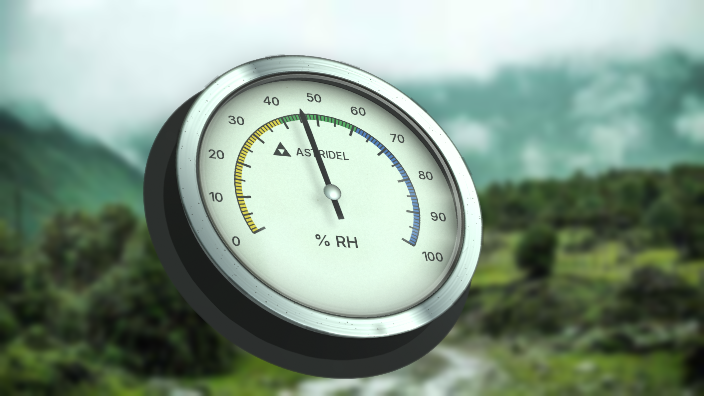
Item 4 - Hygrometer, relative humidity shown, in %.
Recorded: 45 %
